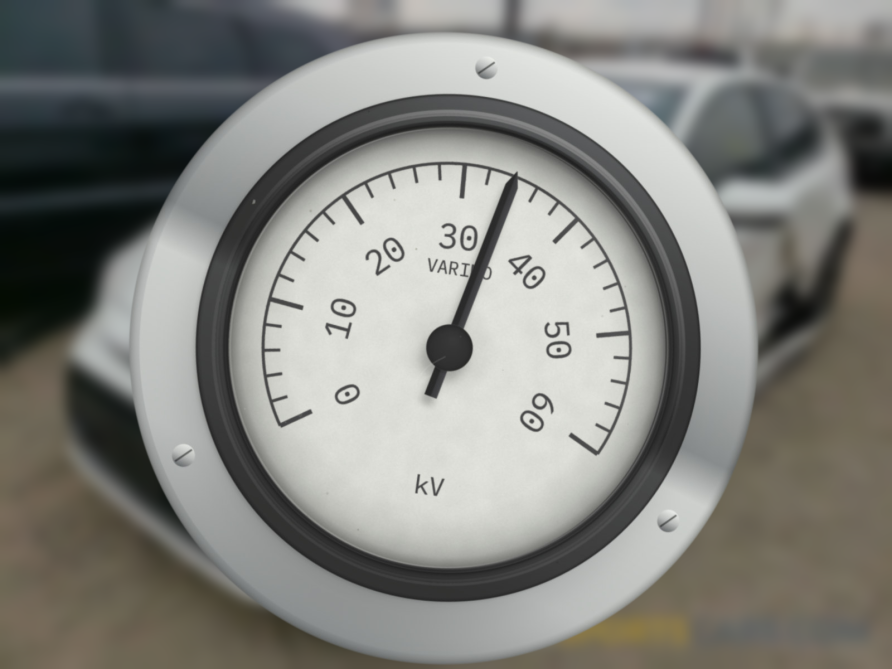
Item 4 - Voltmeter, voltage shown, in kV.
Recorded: 34 kV
